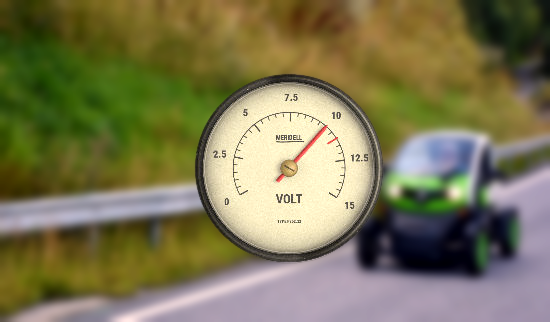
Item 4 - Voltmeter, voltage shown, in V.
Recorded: 10 V
